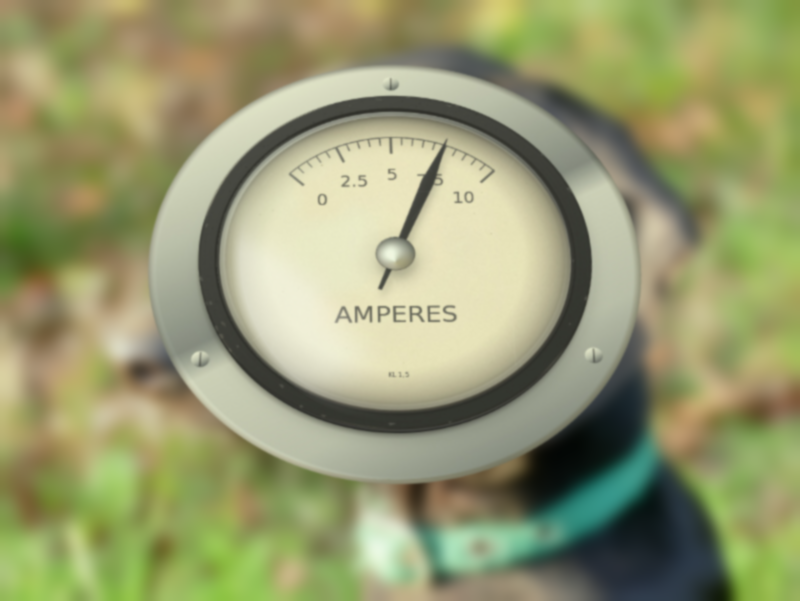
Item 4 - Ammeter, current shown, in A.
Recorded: 7.5 A
